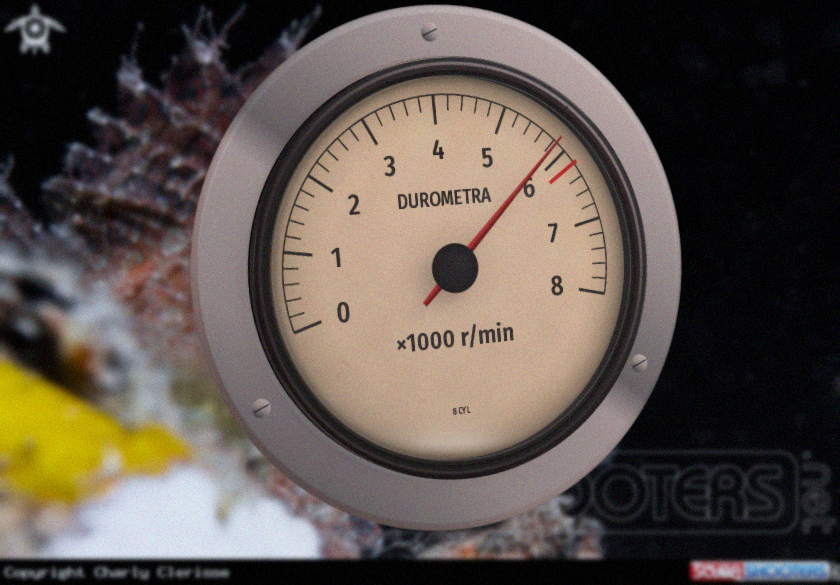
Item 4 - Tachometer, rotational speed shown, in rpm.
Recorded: 5800 rpm
